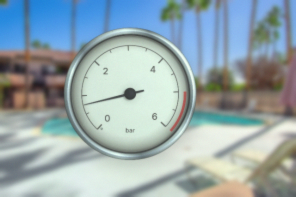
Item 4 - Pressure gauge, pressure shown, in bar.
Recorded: 0.75 bar
